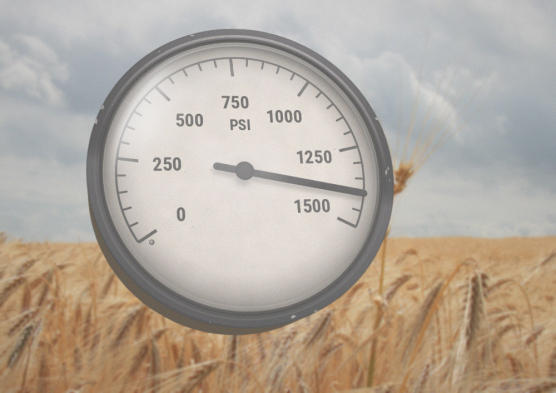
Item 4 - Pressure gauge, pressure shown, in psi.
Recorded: 1400 psi
